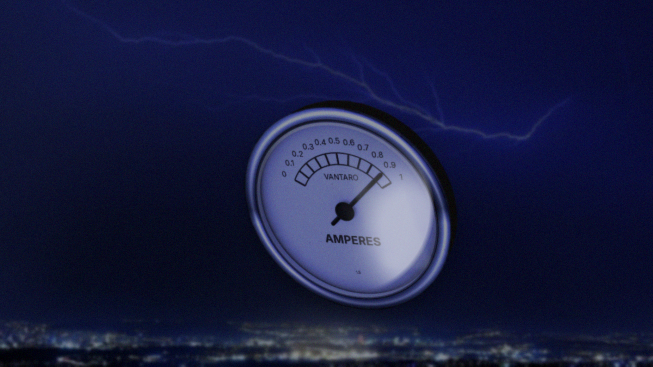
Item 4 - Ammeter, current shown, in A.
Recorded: 0.9 A
